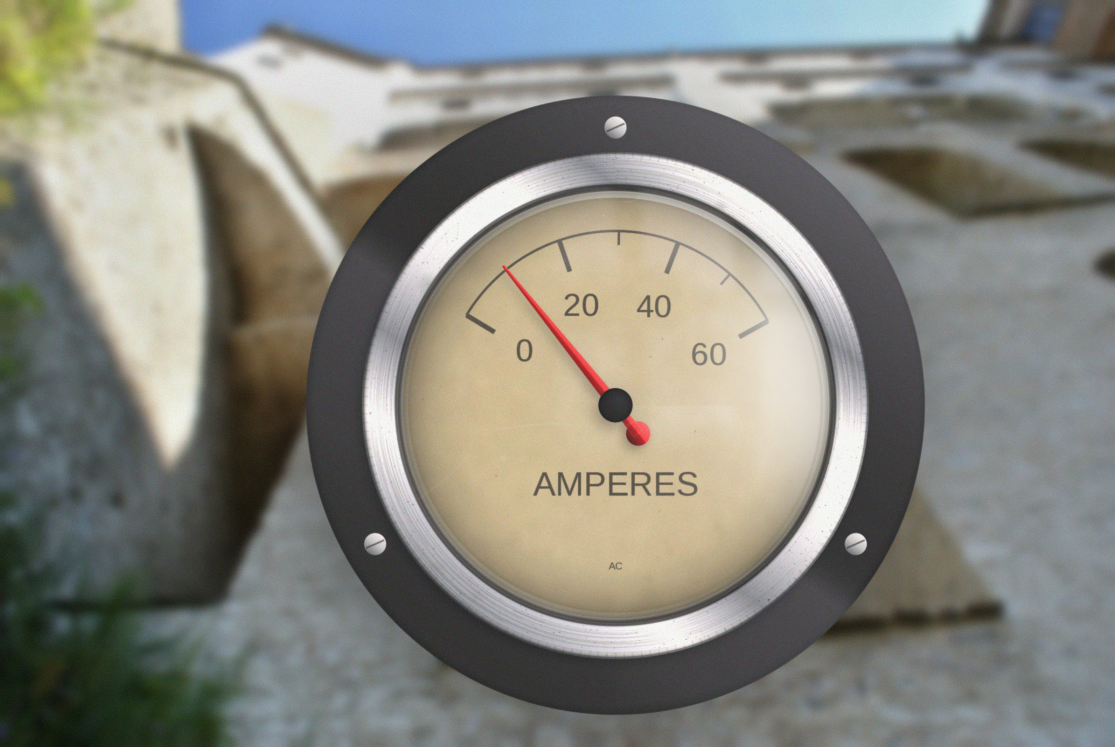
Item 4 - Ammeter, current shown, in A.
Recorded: 10 A
